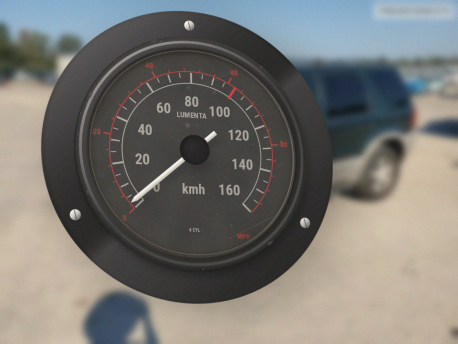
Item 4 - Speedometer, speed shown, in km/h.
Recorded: 2.5 km/h
